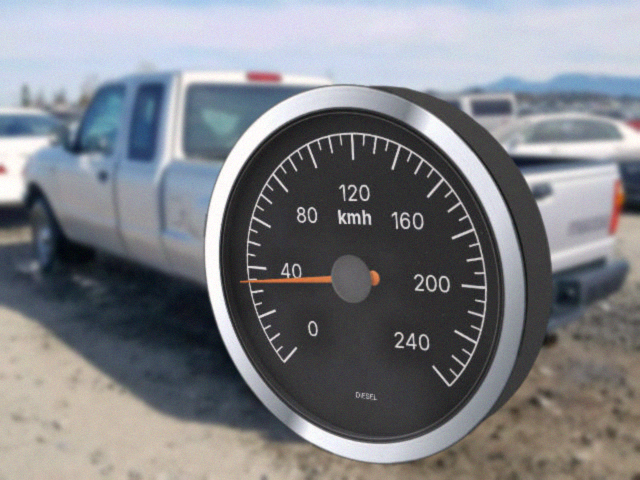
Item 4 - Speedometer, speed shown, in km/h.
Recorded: 35 km/h
